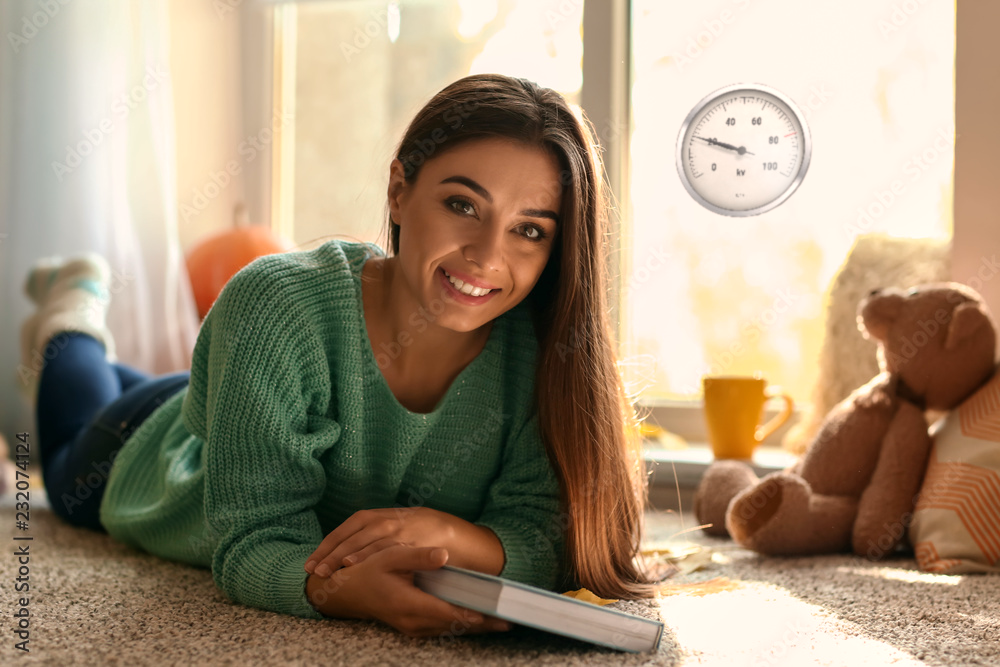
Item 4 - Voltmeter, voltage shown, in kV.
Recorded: 20 kV
